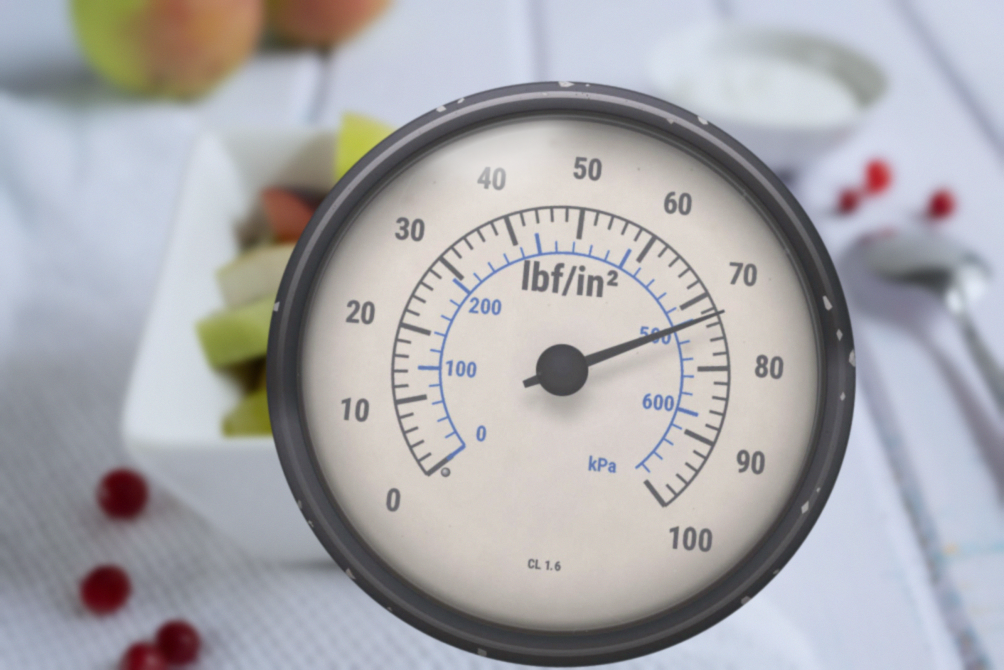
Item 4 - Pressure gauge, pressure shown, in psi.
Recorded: 73 psi
